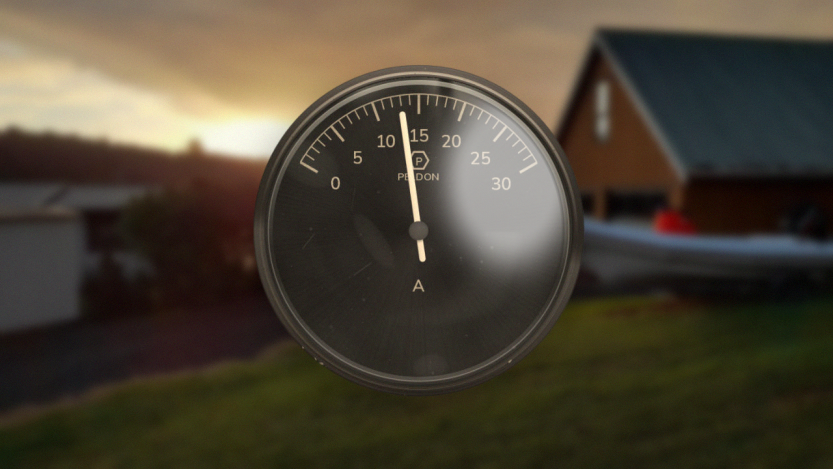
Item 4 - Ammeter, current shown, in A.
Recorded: 13 A
